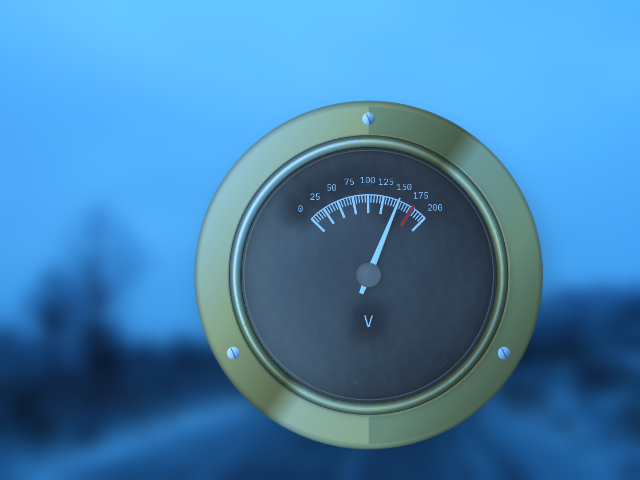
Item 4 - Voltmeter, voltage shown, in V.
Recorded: 150 V
